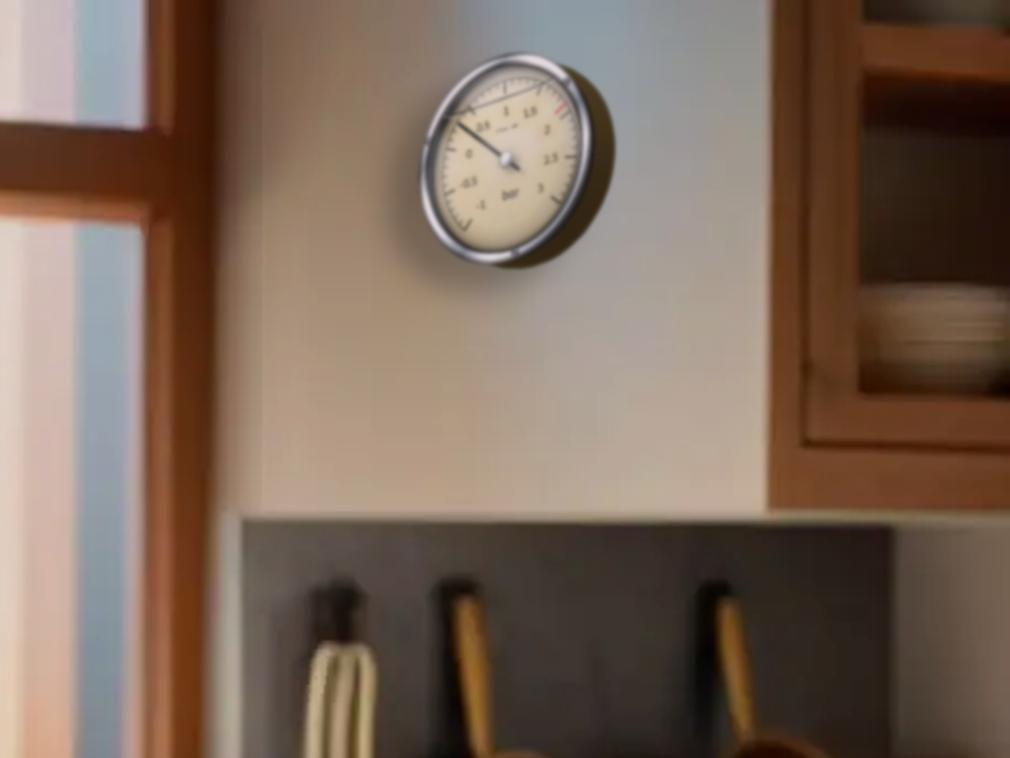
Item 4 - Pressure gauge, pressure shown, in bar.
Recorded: 0.3 bar
